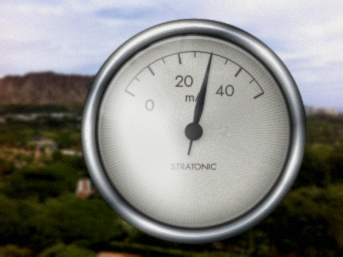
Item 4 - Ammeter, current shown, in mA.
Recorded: 30 mA
